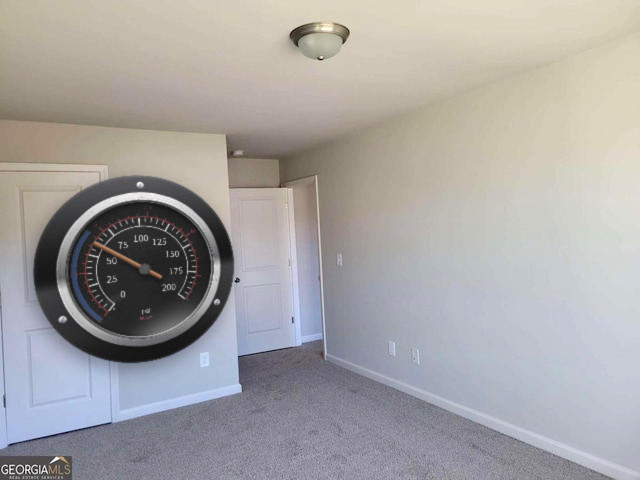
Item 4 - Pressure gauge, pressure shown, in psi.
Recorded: 60 psi
